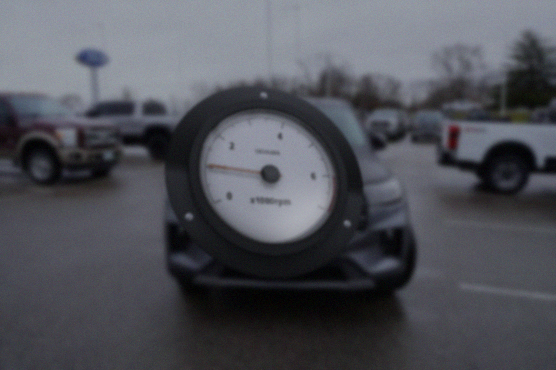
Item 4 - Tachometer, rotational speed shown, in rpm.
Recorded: 1000 rpm
